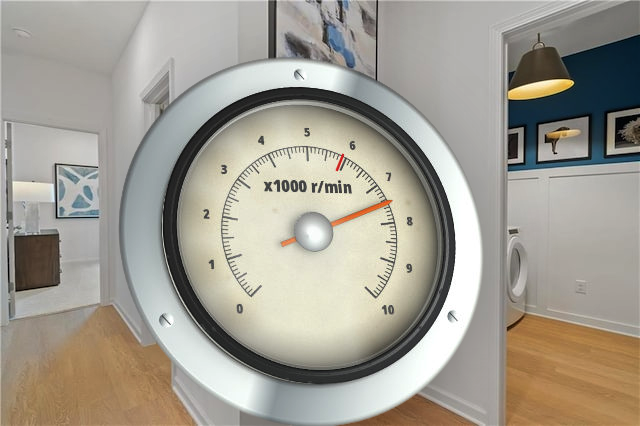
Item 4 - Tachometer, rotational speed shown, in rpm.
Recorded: 7500 rpm
